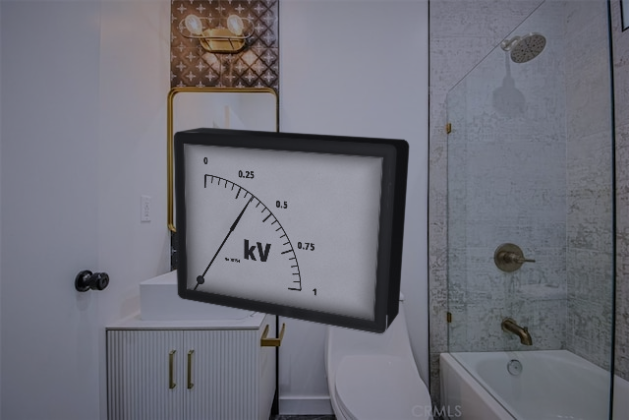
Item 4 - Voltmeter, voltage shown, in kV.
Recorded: 0.35 kV
